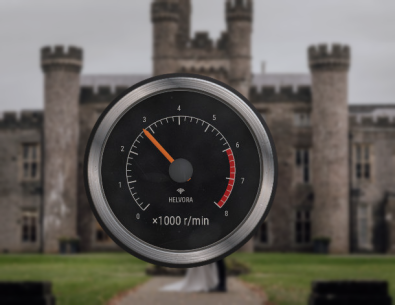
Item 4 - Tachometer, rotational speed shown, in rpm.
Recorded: 2800 rpm
